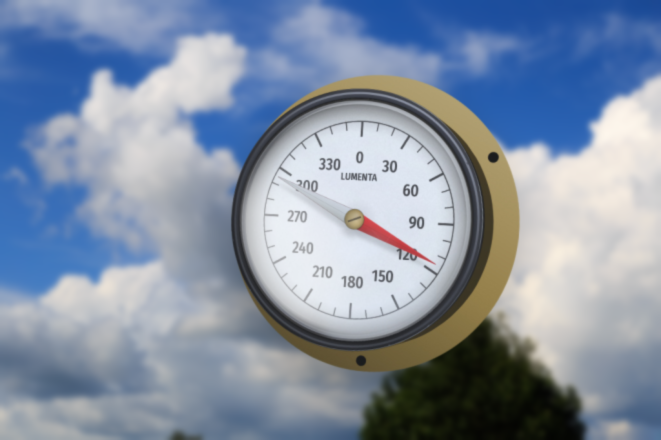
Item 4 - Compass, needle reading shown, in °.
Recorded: 115 °
